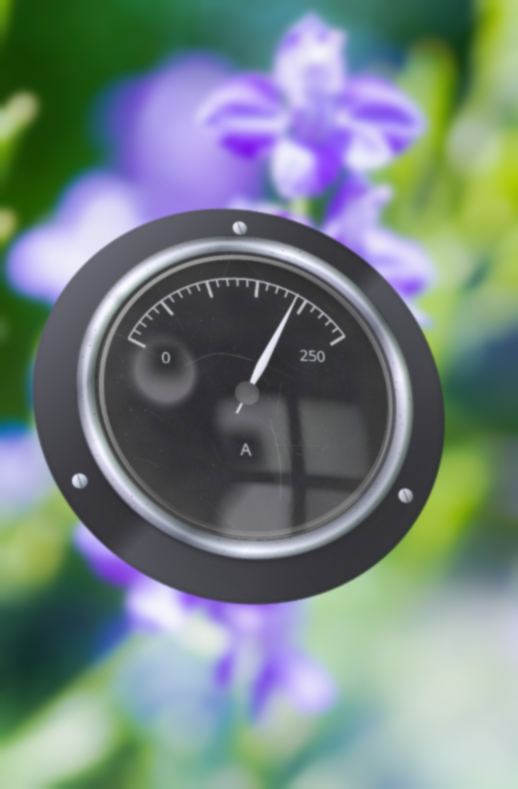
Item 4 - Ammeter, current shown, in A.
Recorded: 190 A
